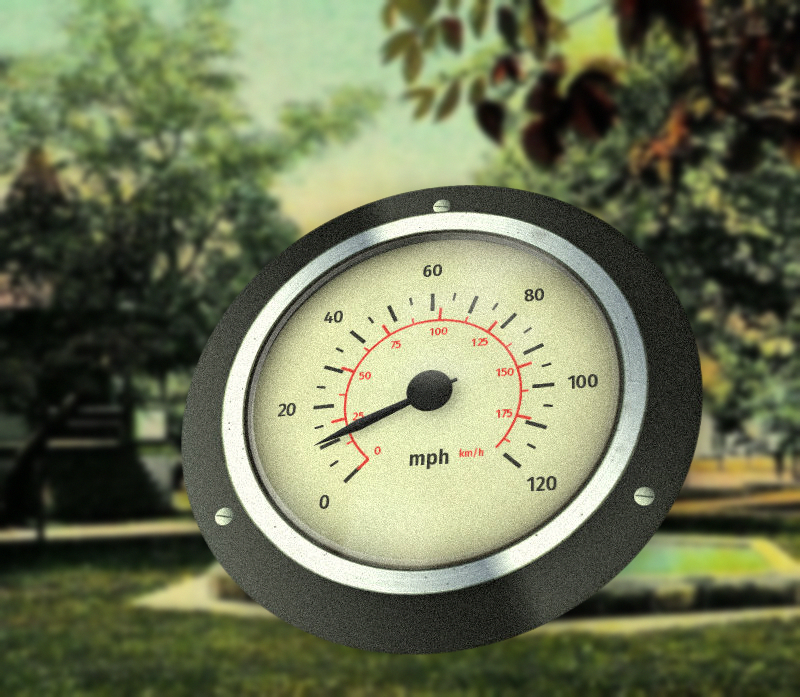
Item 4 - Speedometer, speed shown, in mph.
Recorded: 10 mph
